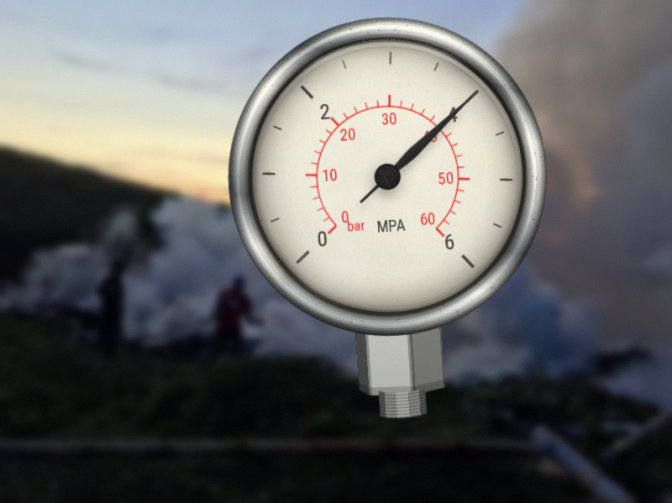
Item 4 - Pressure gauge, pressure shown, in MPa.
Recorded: 4 MPa
